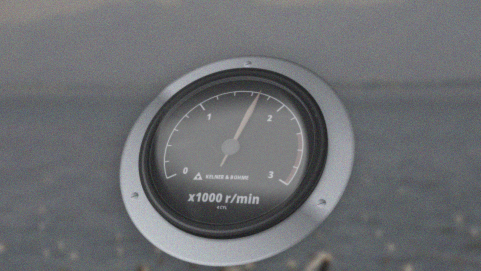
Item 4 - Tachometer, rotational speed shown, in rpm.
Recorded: 1700 rpm
